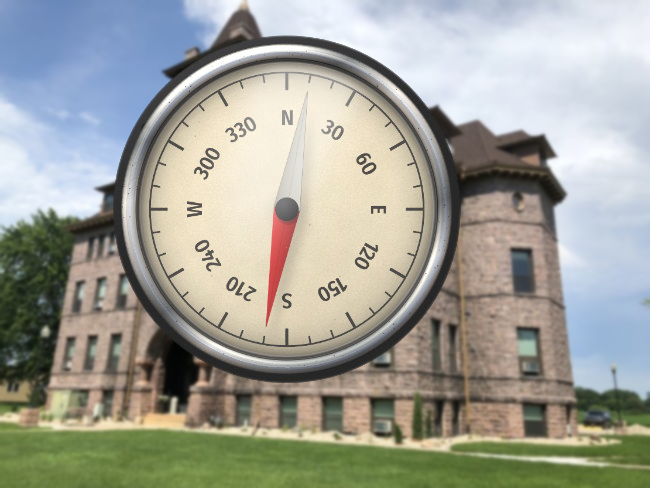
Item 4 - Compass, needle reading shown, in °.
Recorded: 190 °
